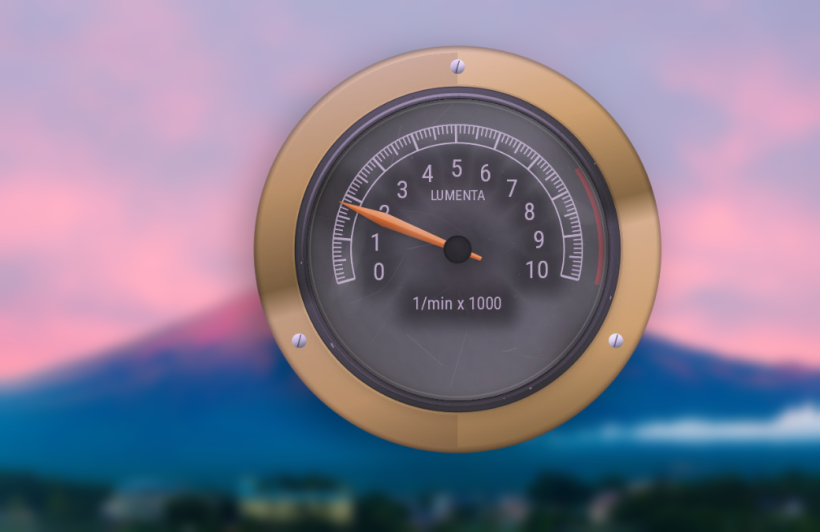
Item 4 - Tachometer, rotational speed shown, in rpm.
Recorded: 1800 rpm
